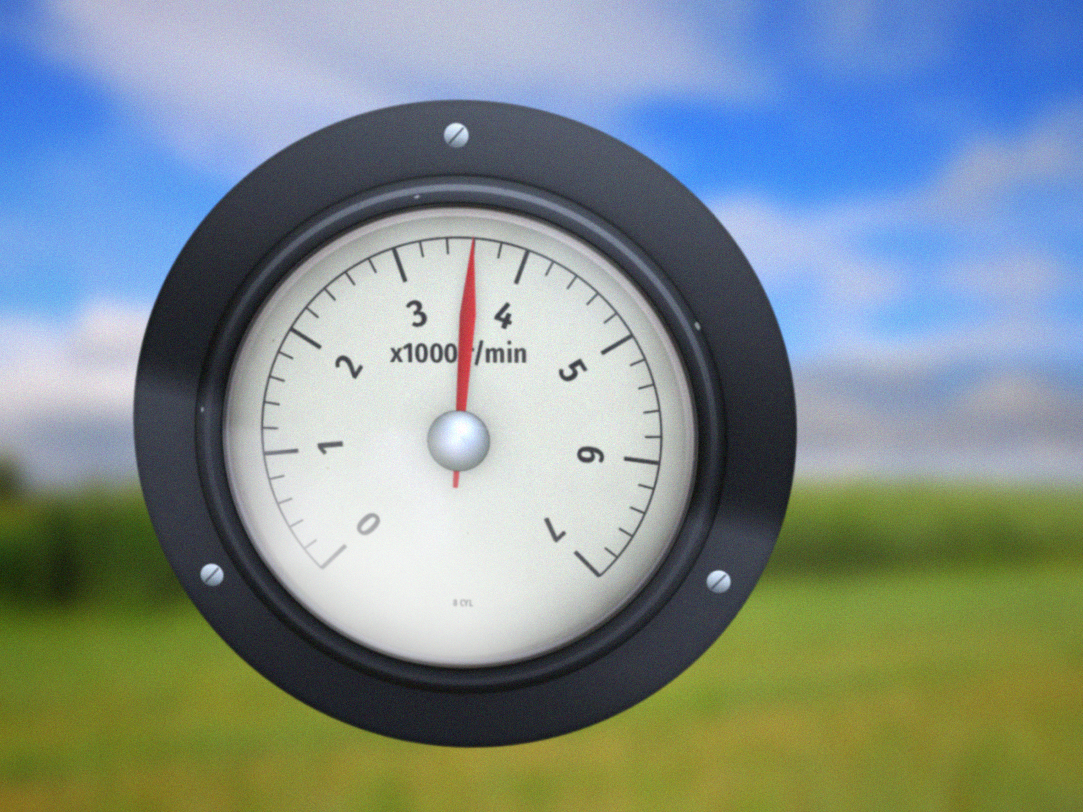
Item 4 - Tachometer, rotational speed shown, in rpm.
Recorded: 3600 rpm
